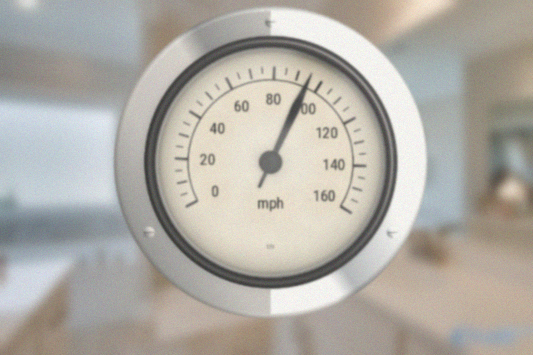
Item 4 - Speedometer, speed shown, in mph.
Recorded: 95 mph
